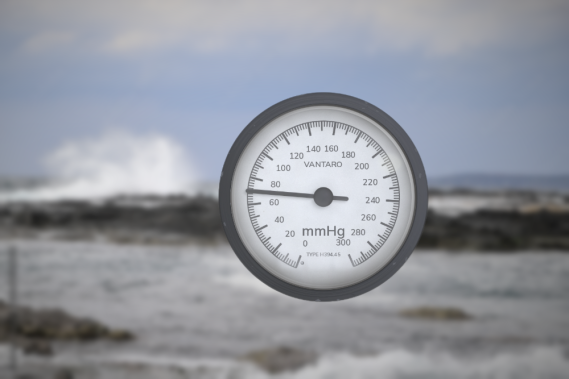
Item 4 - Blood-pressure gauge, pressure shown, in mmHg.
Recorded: 70 mmHg
